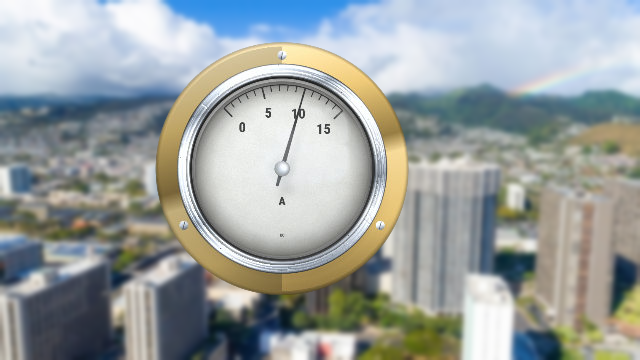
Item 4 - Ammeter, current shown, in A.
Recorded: 10 A
